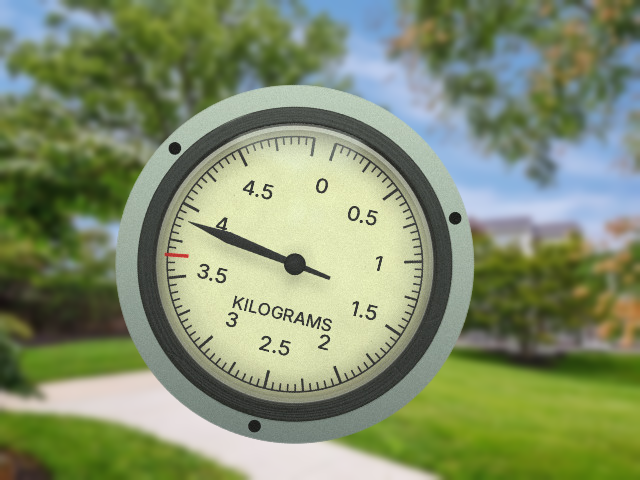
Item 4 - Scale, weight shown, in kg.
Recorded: 3.9 kg
